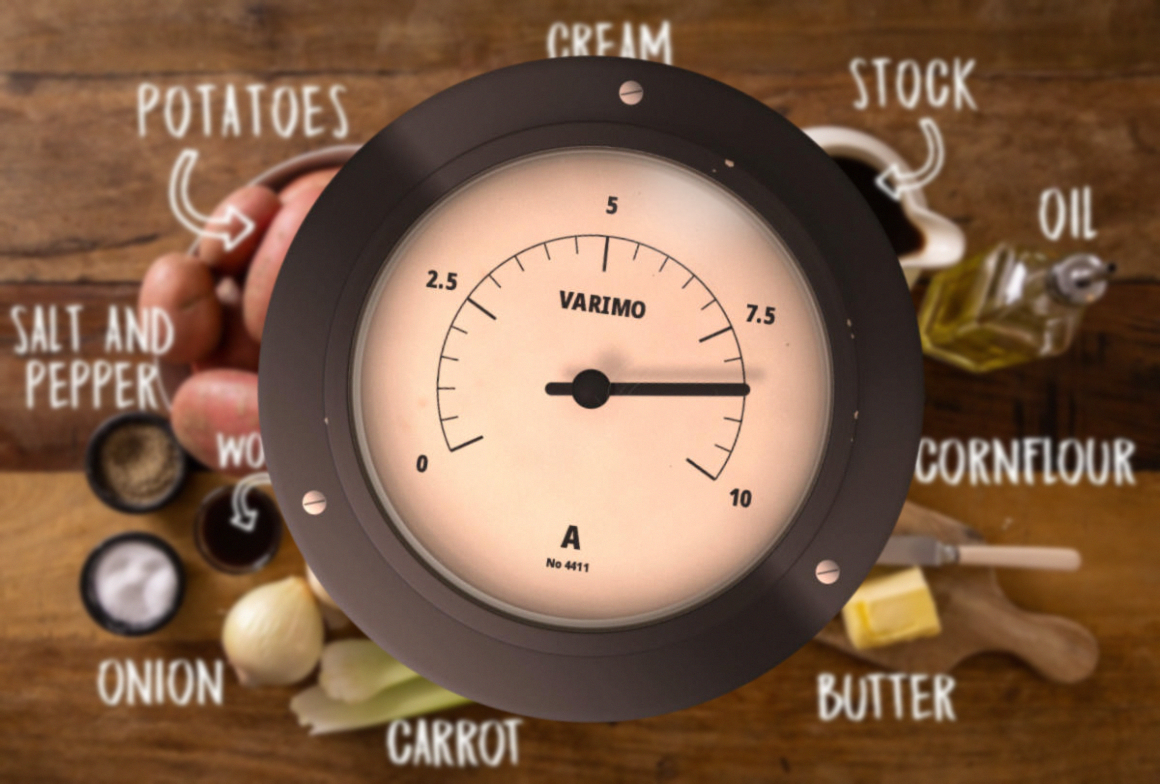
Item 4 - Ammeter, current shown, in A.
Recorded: 8.5 A
